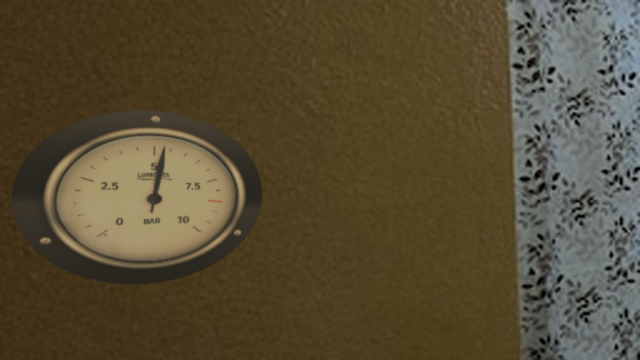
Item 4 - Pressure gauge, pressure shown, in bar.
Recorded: 5.25 bar
